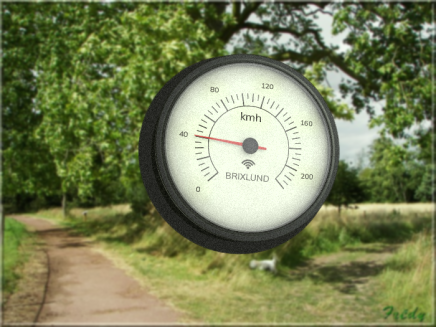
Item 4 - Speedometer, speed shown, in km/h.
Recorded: 40 km/h
